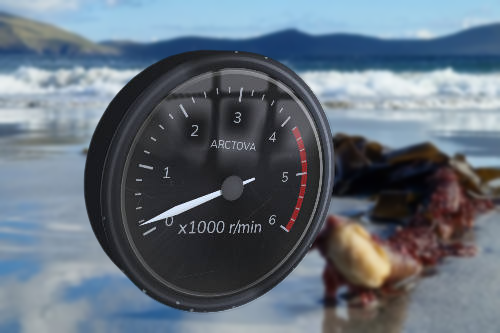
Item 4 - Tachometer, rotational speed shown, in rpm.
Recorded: 200 rpm
